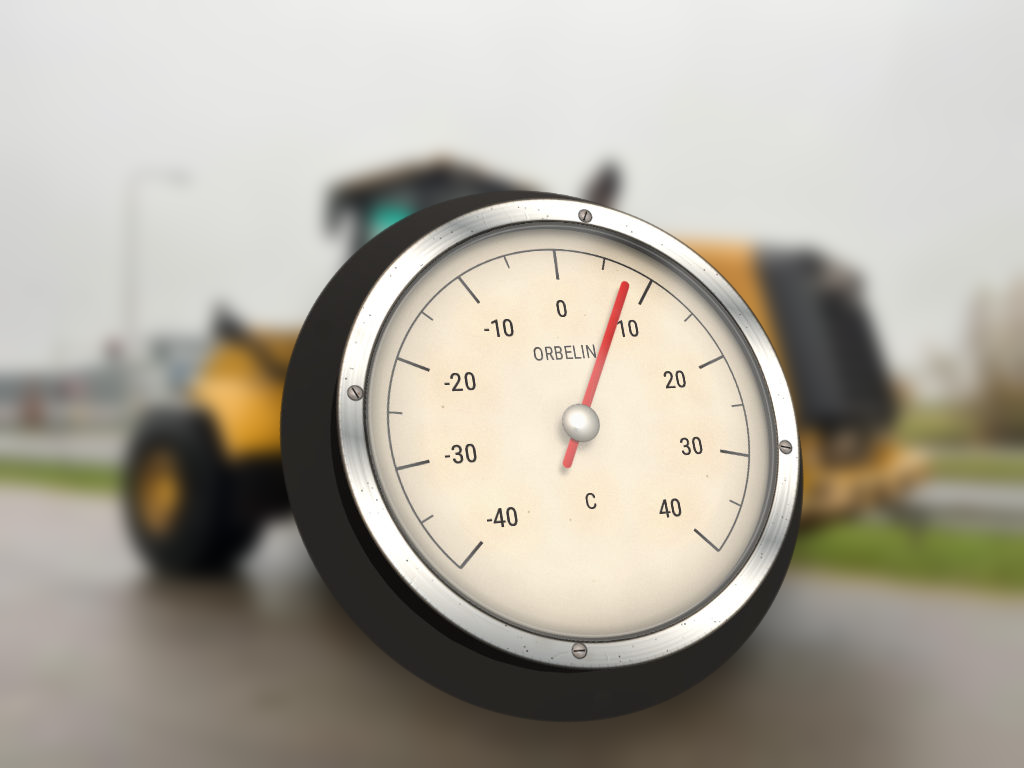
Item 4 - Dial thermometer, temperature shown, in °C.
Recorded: 7.5 °C
